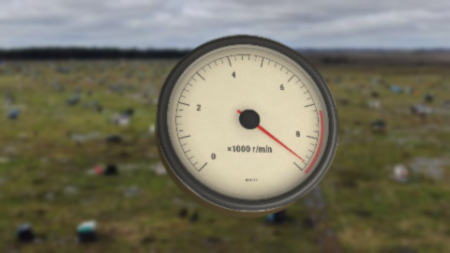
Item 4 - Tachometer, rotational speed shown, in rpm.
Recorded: 8800 rpm
